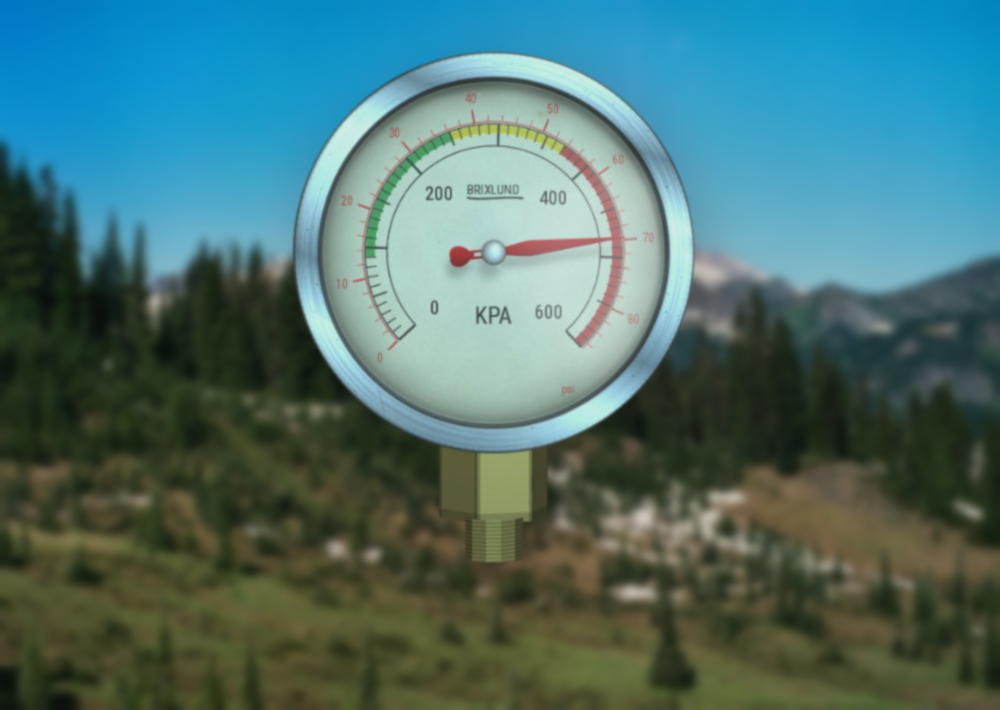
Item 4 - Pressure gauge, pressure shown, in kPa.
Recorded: 480 kPa
